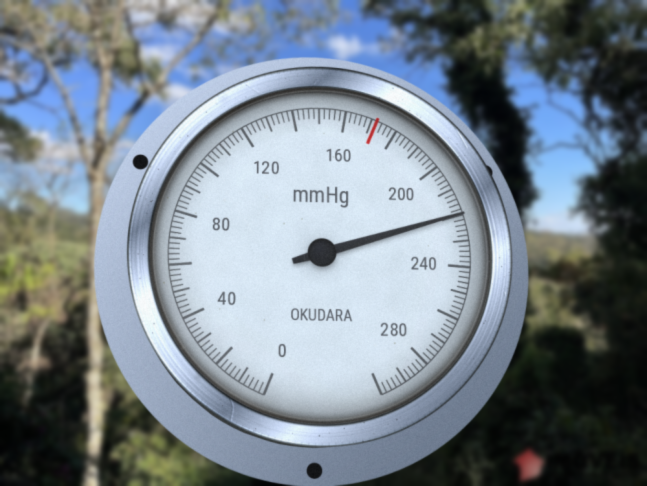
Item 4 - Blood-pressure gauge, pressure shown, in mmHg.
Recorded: 220 mmHg
